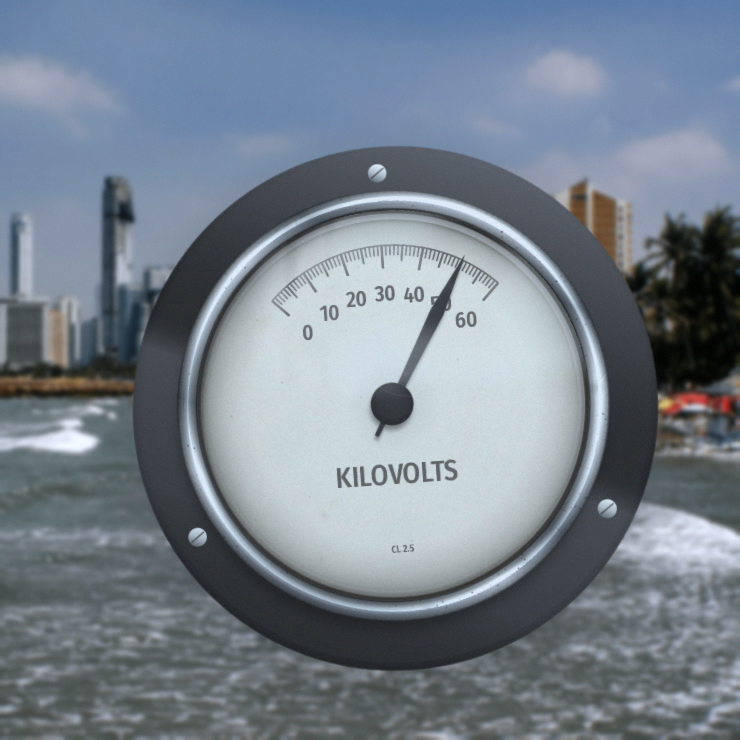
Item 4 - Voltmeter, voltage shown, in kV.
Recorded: 50 kV
